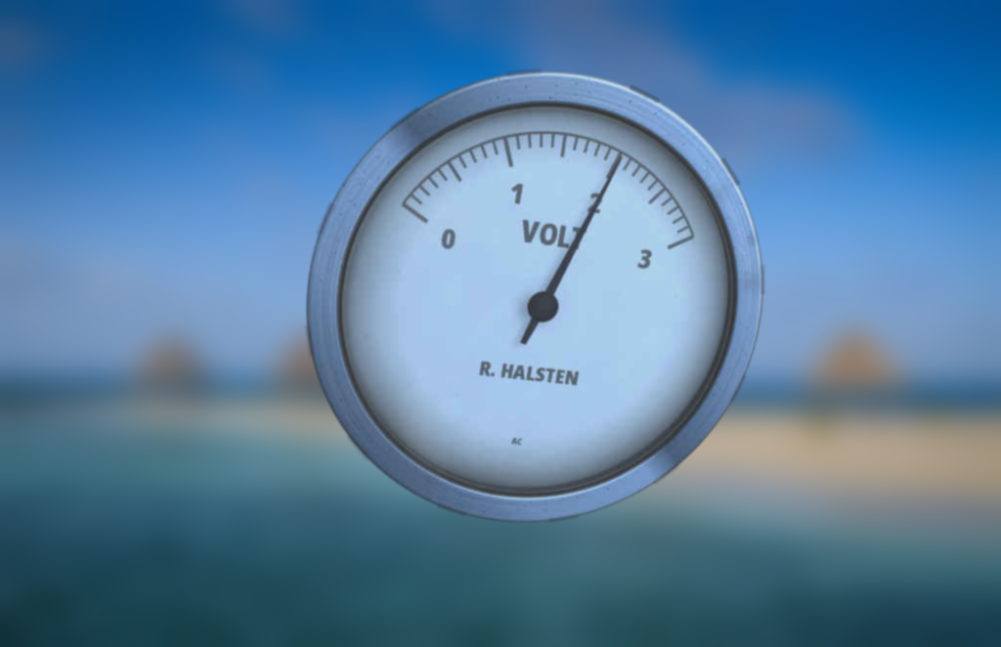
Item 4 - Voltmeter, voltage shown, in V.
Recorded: 2 V
